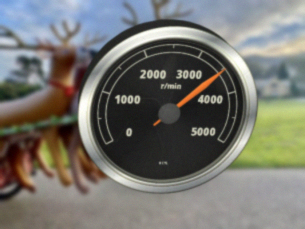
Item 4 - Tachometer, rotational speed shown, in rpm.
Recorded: 3500 rpm
